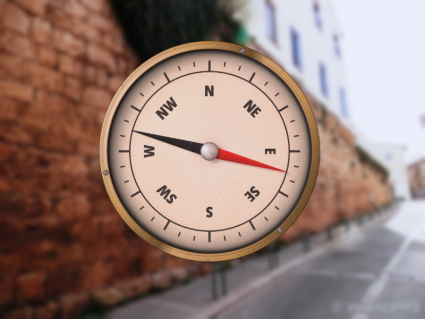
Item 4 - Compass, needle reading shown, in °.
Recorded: 105 °
